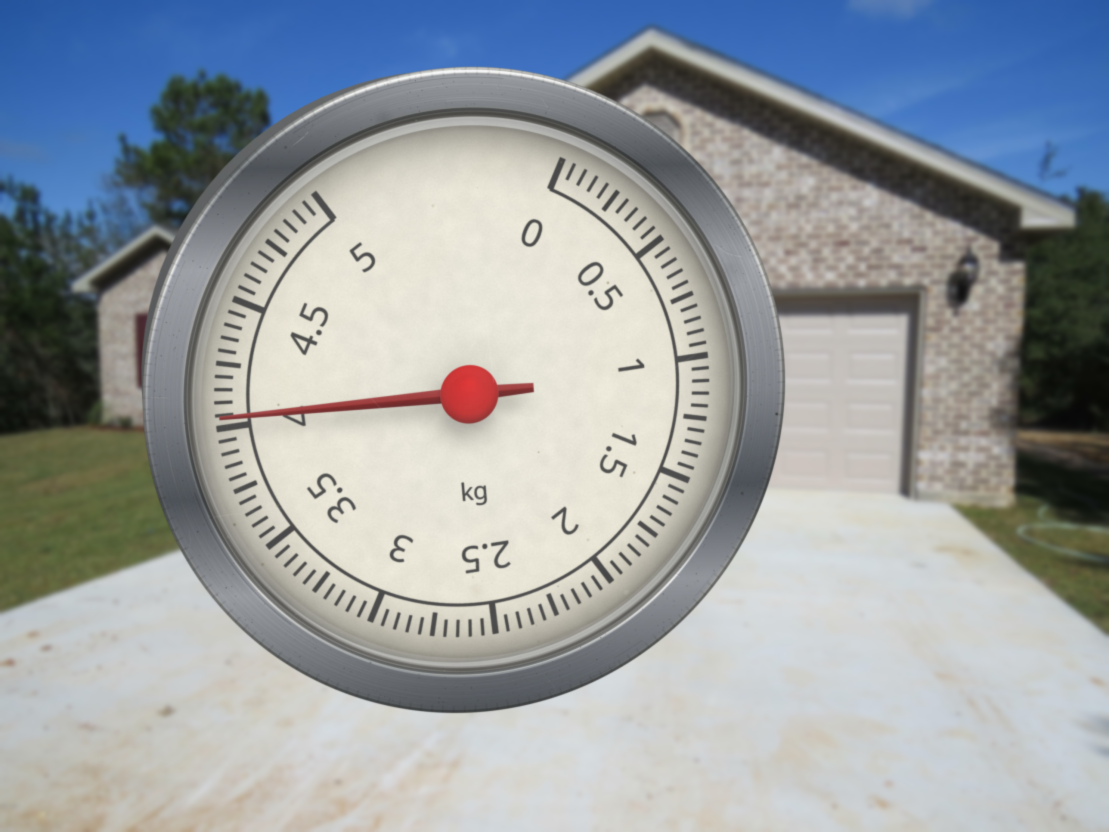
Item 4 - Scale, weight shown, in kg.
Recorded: 4.05 kg
